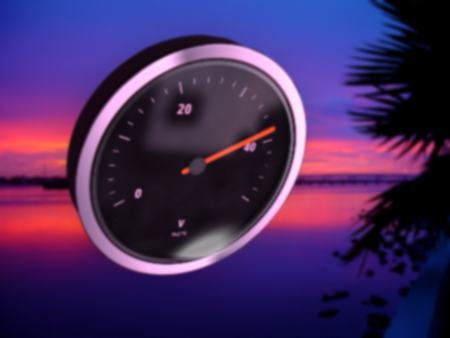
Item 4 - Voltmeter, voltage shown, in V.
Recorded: 38 V
